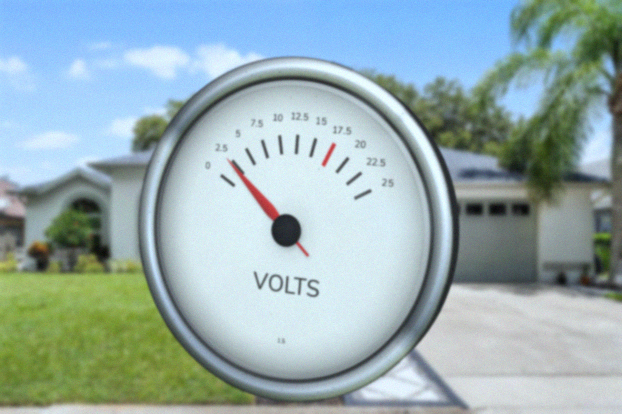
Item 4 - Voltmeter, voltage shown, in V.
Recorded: 2.5 V
